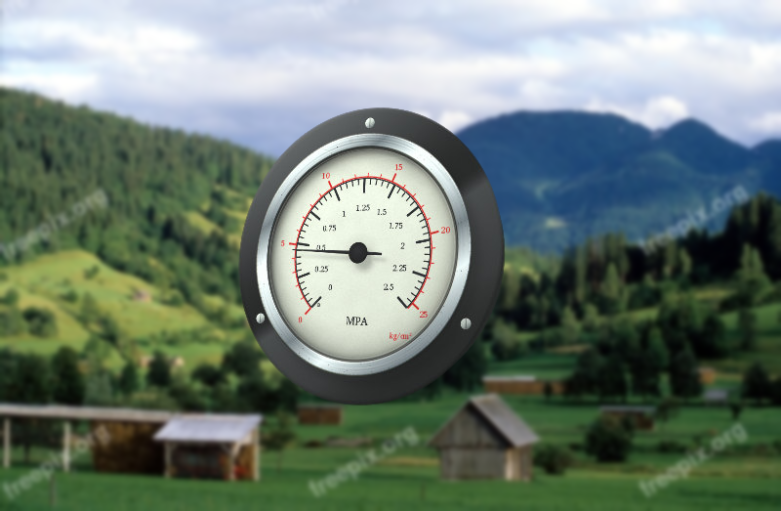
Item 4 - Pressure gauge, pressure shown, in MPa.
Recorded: 0.45 MPa
